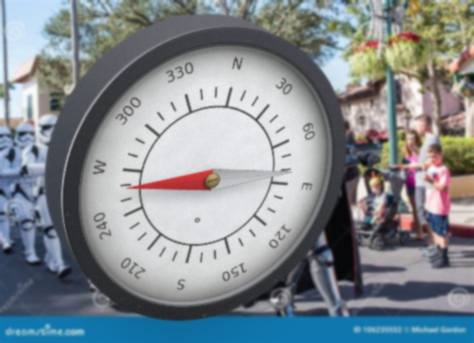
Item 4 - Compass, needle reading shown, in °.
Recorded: 260 °
